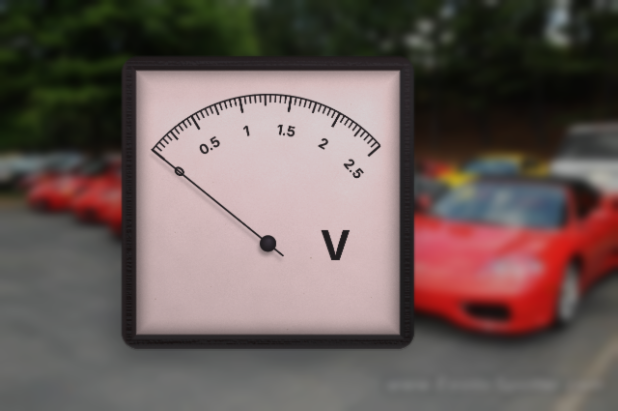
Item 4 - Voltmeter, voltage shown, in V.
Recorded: 0 V
